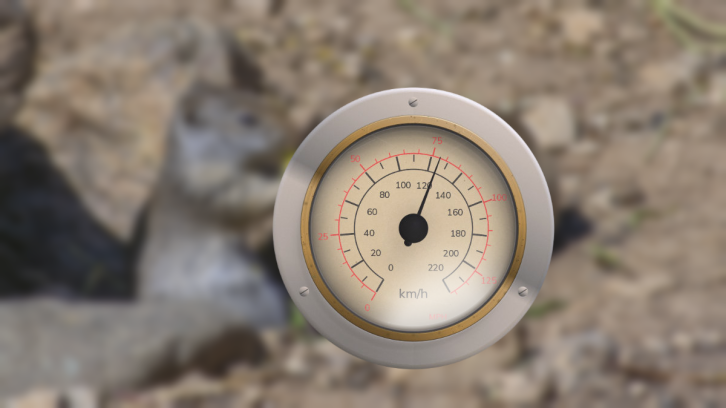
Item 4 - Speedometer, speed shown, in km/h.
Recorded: 125 km/h
